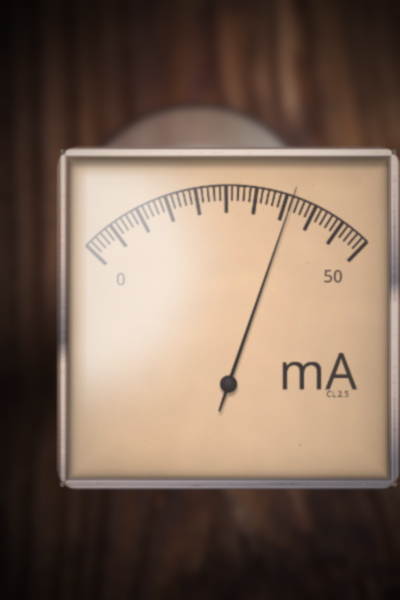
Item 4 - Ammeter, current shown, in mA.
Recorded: 36 mA
